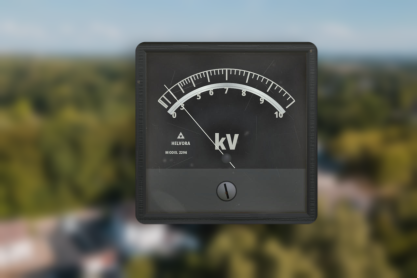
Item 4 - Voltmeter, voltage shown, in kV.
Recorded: 3 kV
